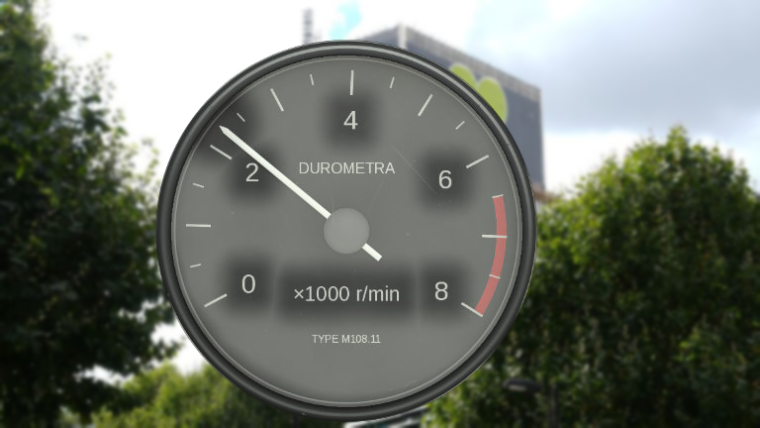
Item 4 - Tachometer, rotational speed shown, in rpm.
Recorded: 2250 rpm
